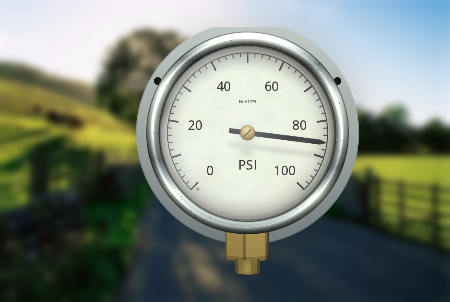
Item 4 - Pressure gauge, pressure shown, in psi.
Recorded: 86 psi
